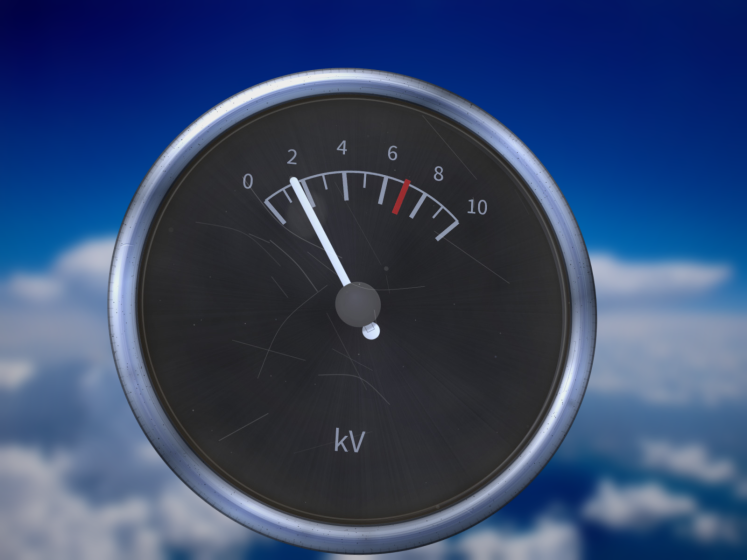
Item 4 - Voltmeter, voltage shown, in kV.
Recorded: 1.5 kV
